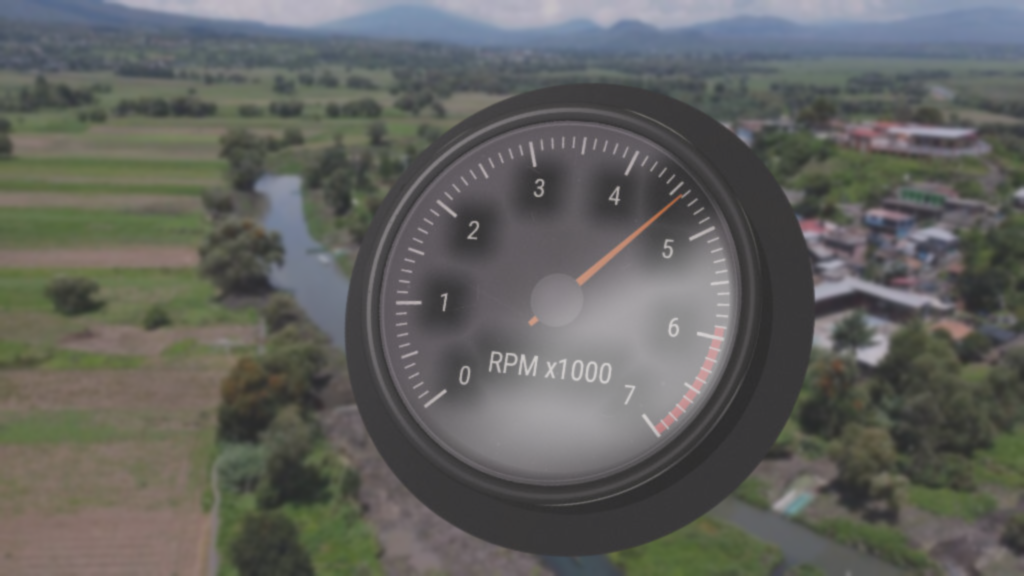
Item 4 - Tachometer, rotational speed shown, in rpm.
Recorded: 4600 rpm
